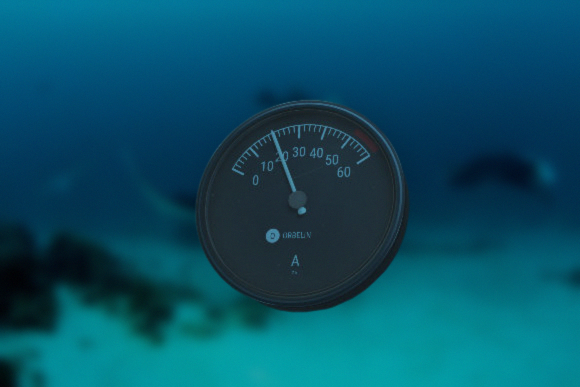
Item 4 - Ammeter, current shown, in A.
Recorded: 20 A
